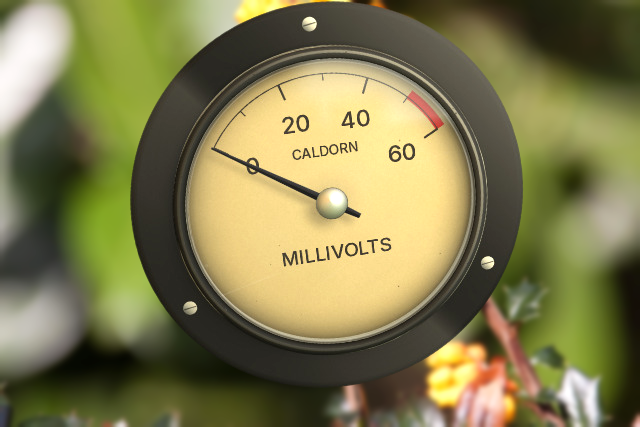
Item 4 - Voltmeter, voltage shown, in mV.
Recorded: 0 mV
